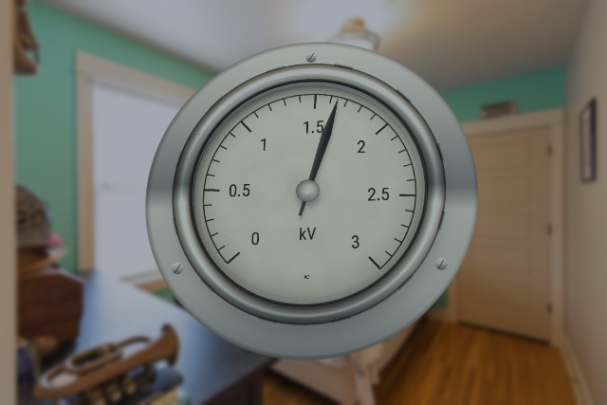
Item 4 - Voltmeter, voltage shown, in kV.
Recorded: 1.65 kV
